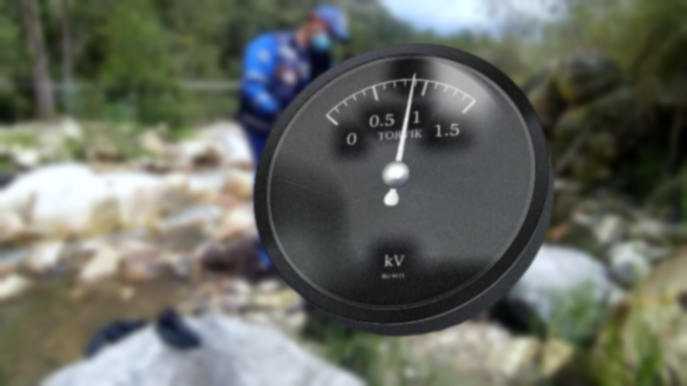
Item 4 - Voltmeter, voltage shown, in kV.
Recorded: 0.9 kV
